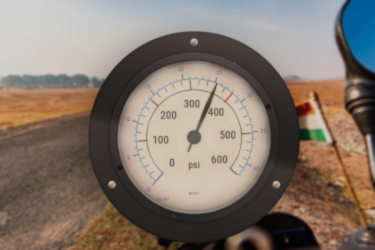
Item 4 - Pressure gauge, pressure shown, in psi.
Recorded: 360 psi
